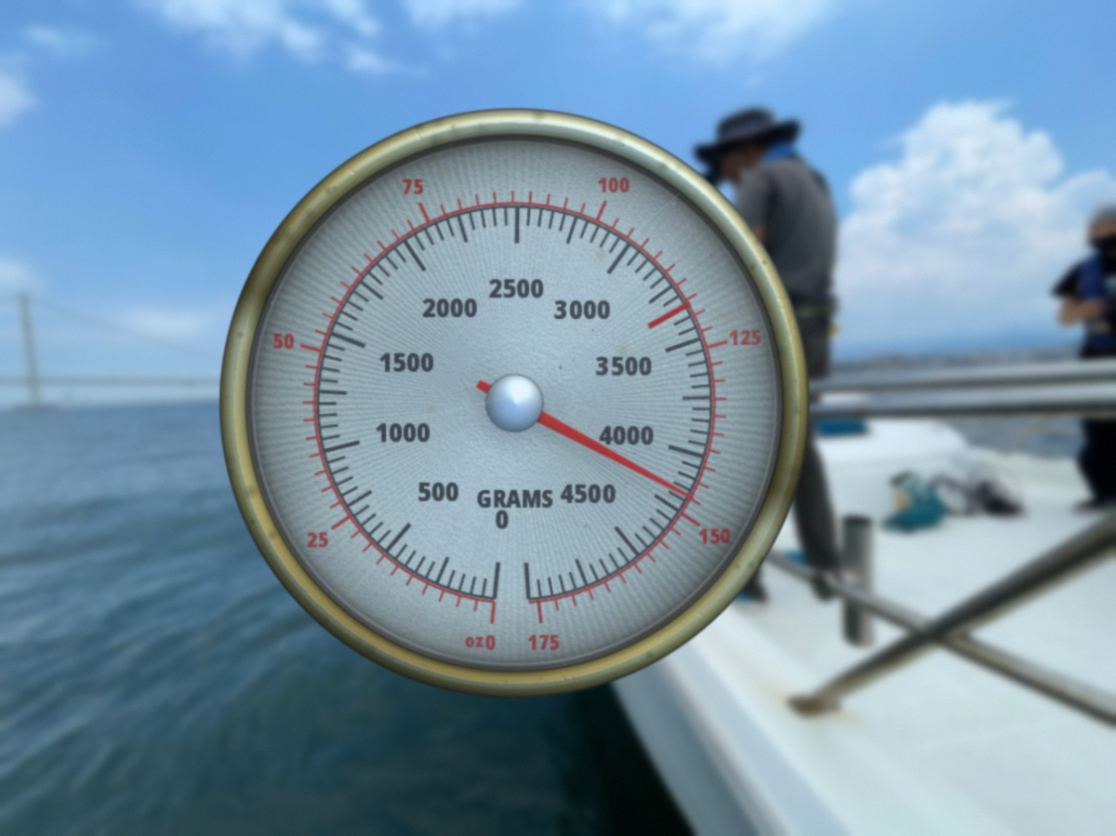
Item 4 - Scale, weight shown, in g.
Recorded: 4175 g
